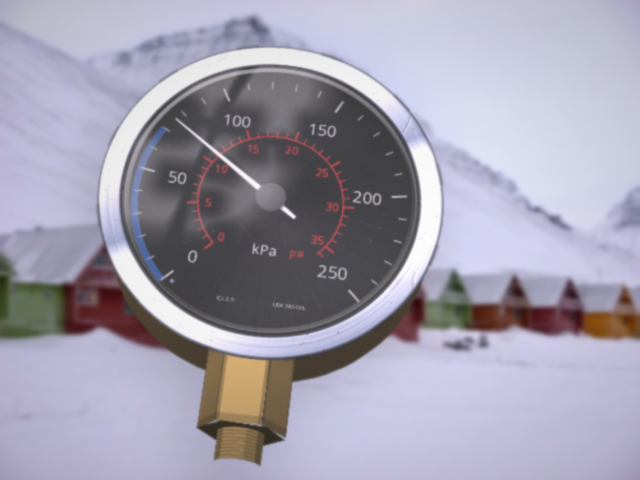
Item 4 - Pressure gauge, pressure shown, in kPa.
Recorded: 75 kPa
